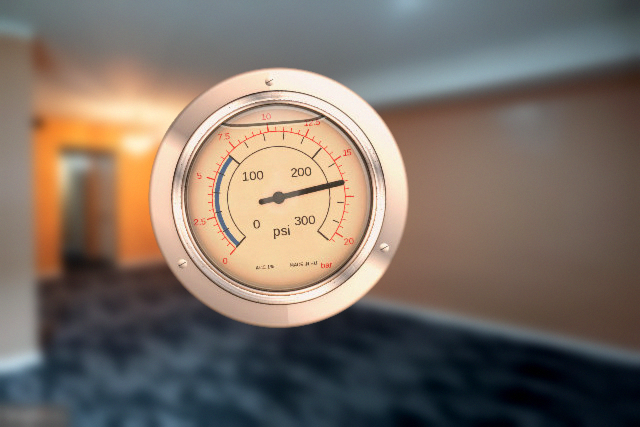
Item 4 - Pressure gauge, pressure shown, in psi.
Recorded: 240 psi
